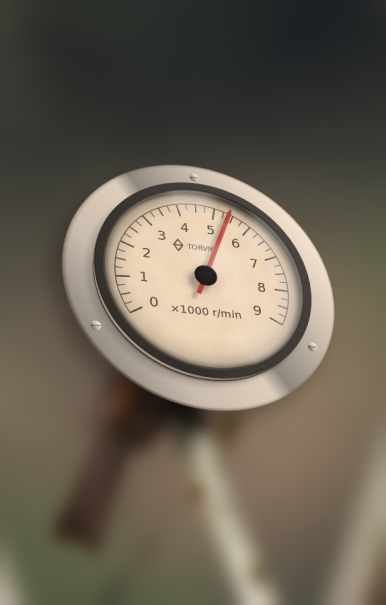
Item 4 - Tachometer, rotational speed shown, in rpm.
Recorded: 5375 rpm
